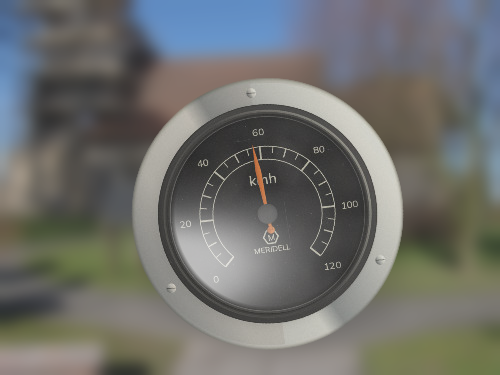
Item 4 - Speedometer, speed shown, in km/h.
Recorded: 57.5 km/h
